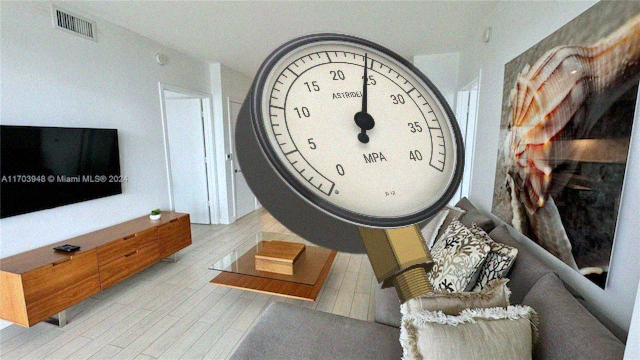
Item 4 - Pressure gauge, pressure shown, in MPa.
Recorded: 24 MPa
